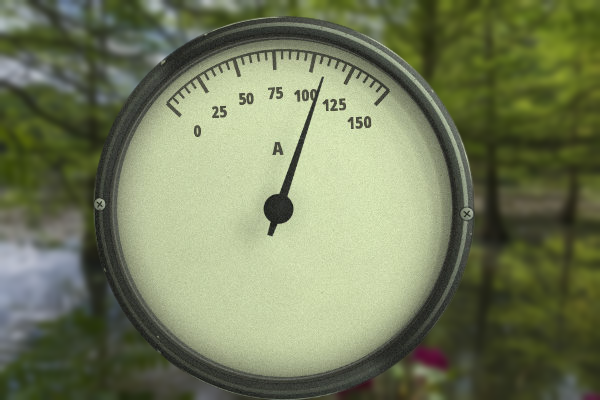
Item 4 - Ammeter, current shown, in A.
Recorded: 110 A
